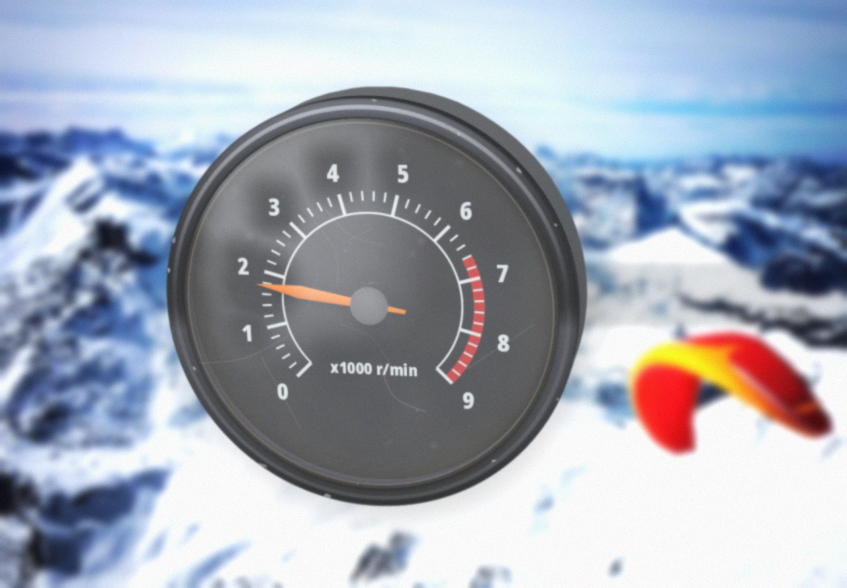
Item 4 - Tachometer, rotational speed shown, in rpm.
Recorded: 1800 rpm
